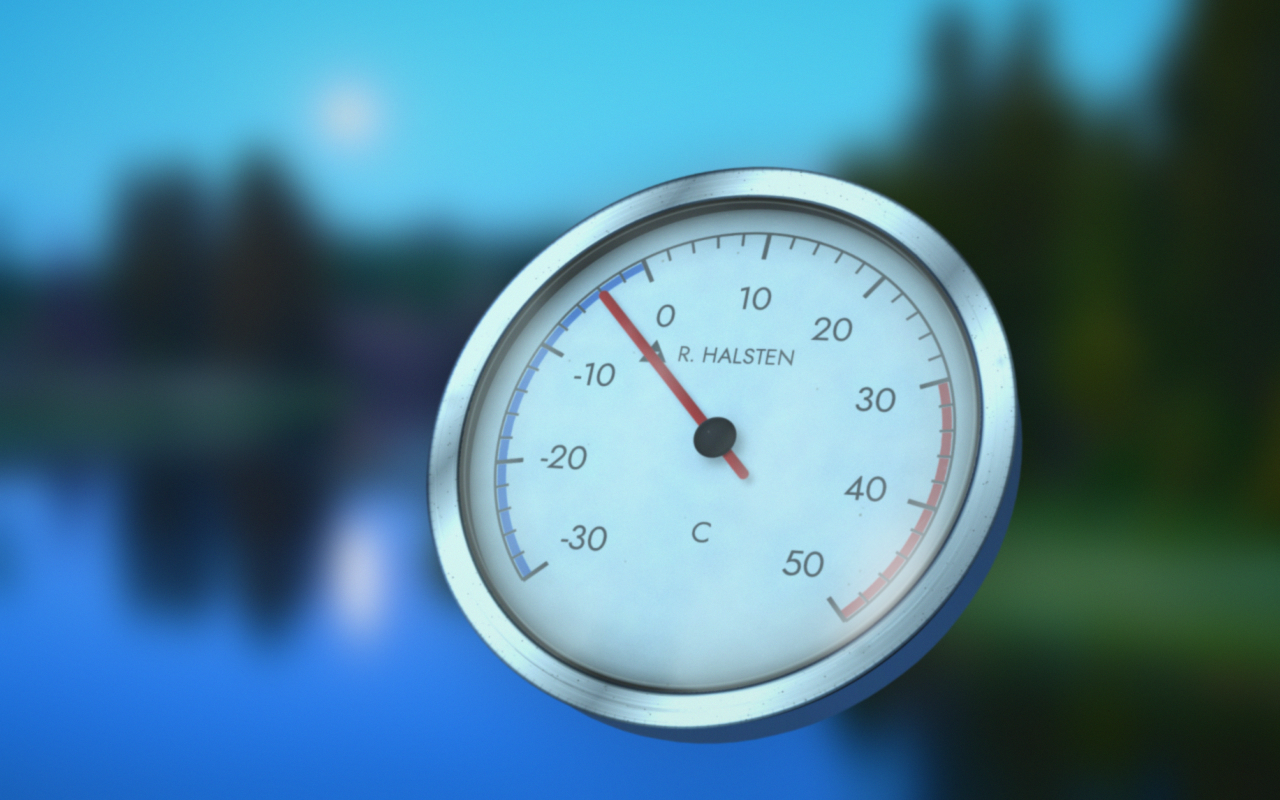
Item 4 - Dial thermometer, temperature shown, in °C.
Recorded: -4 °C
